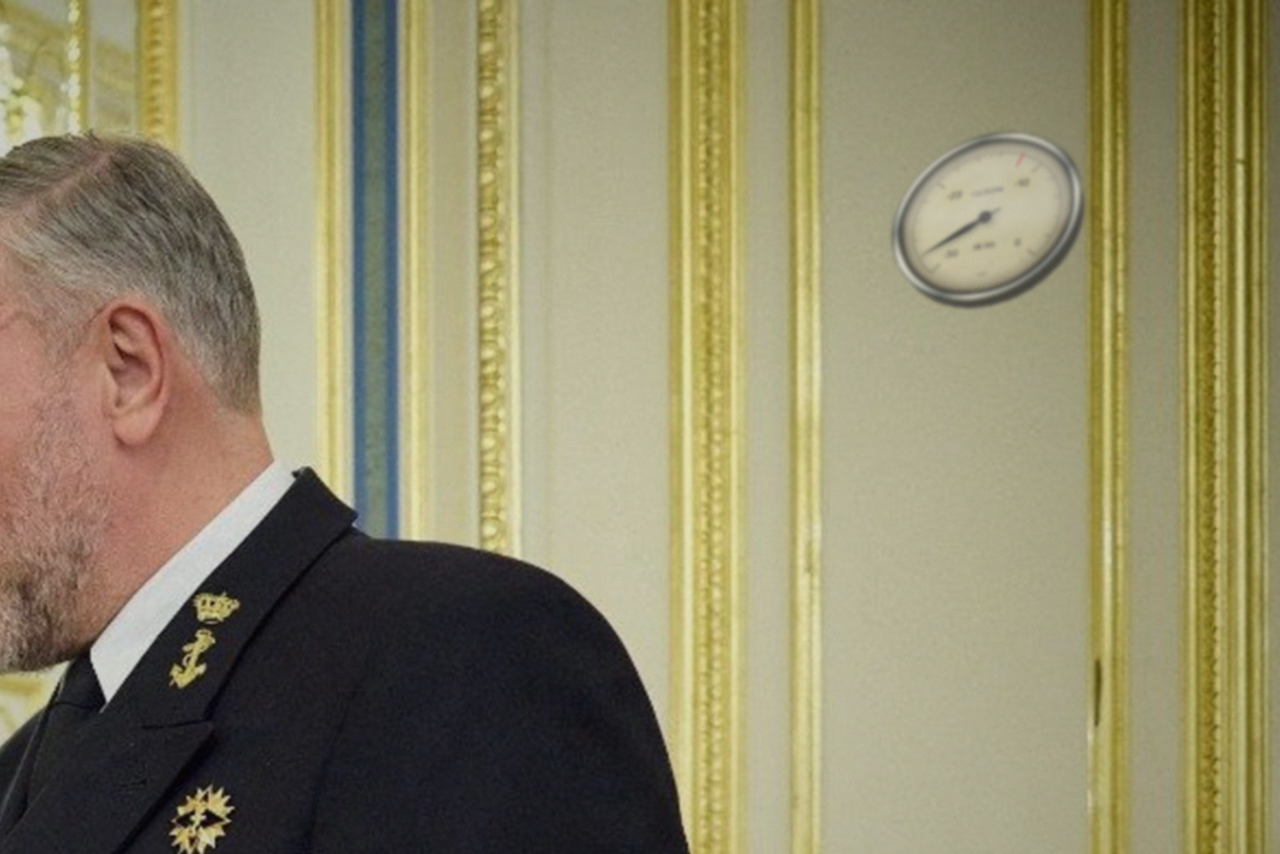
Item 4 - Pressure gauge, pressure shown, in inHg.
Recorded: -28 inHg
